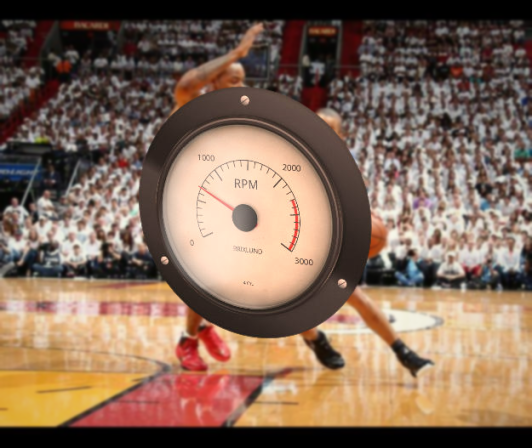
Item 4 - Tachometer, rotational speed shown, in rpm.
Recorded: 700 rpm
